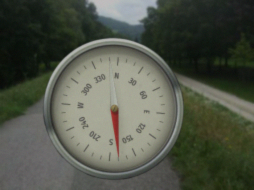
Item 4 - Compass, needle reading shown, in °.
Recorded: 170 °
